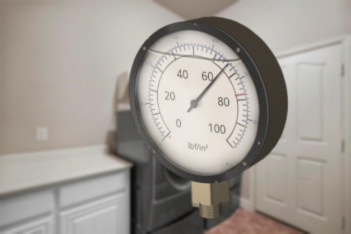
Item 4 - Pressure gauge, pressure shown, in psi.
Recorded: 66 psi
